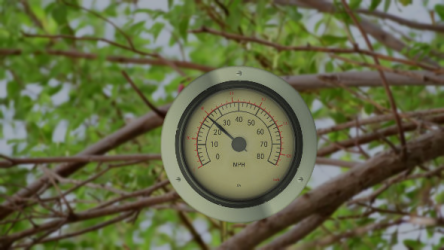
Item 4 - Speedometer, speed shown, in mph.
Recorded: 24 mph
